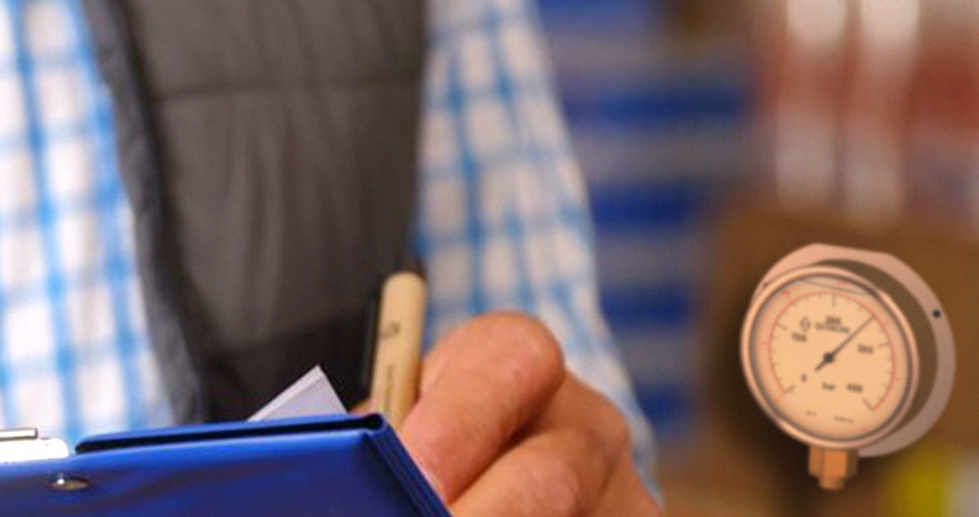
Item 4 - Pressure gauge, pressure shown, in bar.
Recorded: 260 bar
